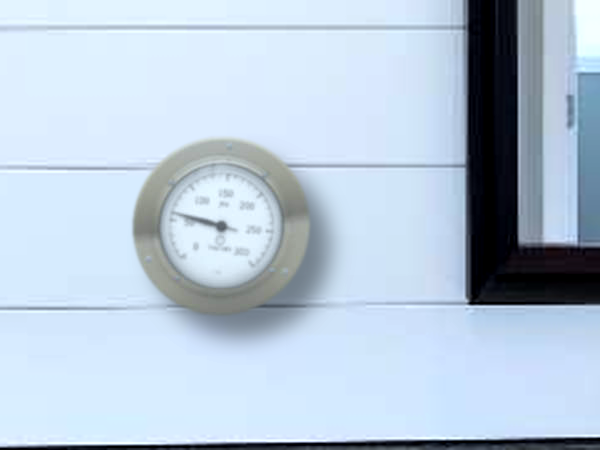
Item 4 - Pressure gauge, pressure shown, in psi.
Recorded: 60 psi
